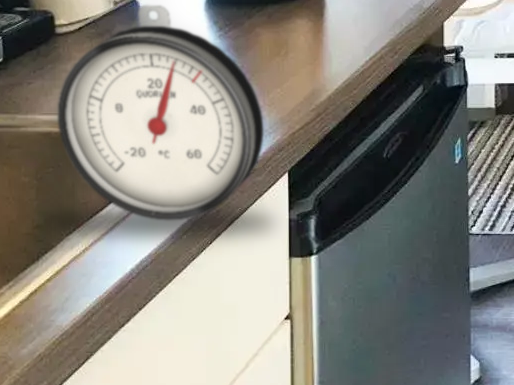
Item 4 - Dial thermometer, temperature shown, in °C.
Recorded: 26 °C
